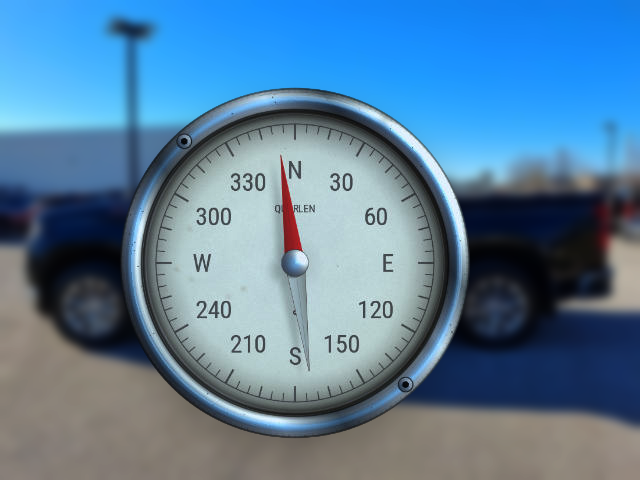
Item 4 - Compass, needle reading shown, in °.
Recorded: 352.5 °
